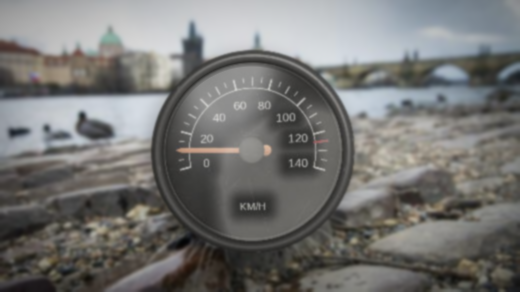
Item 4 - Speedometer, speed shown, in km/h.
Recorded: 10 km/h
